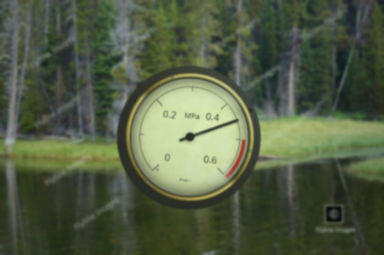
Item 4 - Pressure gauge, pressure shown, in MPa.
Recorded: 0.45 MPa
